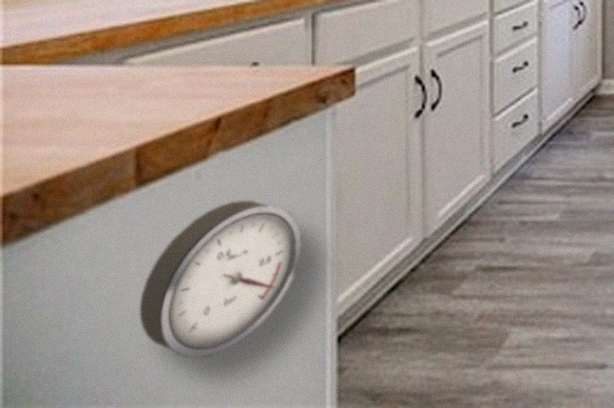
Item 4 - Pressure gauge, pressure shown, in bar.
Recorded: 0.95 bar
